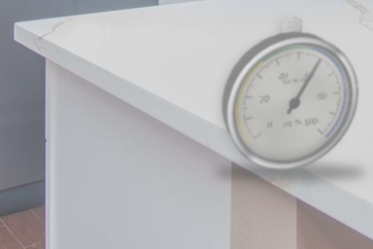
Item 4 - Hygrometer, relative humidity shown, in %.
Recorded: 60 %
